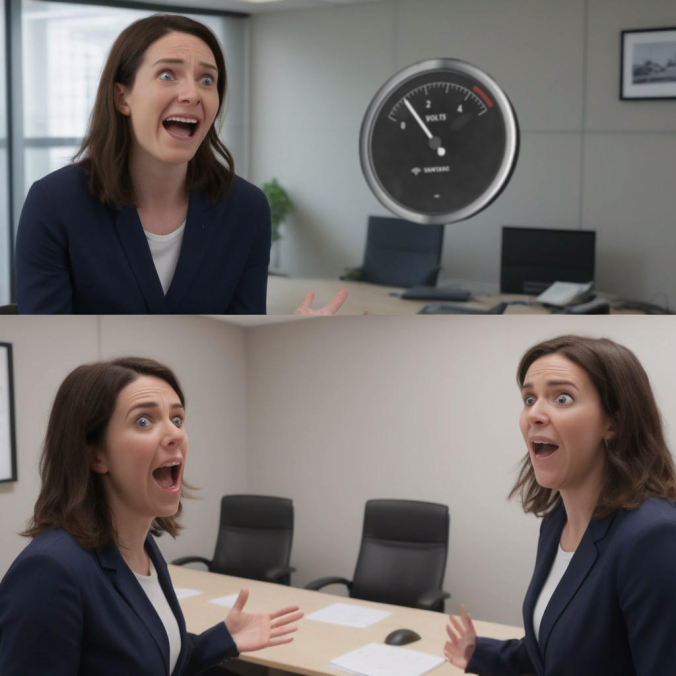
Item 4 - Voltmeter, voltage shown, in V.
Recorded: 1 V
